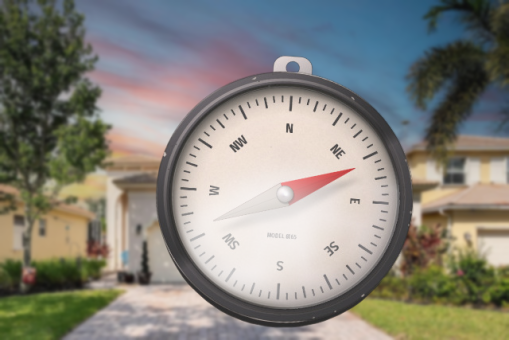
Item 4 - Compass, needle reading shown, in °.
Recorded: 65 °
